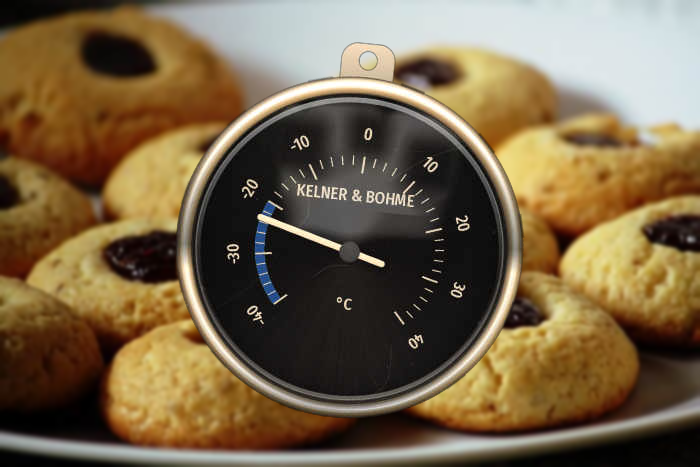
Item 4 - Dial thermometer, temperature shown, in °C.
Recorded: -23 °C
